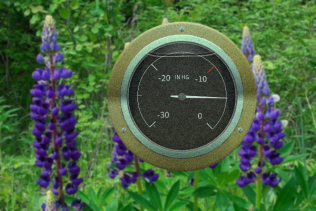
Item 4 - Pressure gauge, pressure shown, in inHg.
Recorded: -5 inHg
